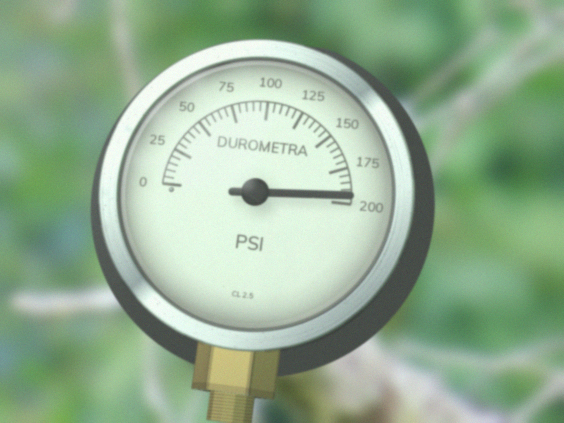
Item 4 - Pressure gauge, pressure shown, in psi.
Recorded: 195 psi
